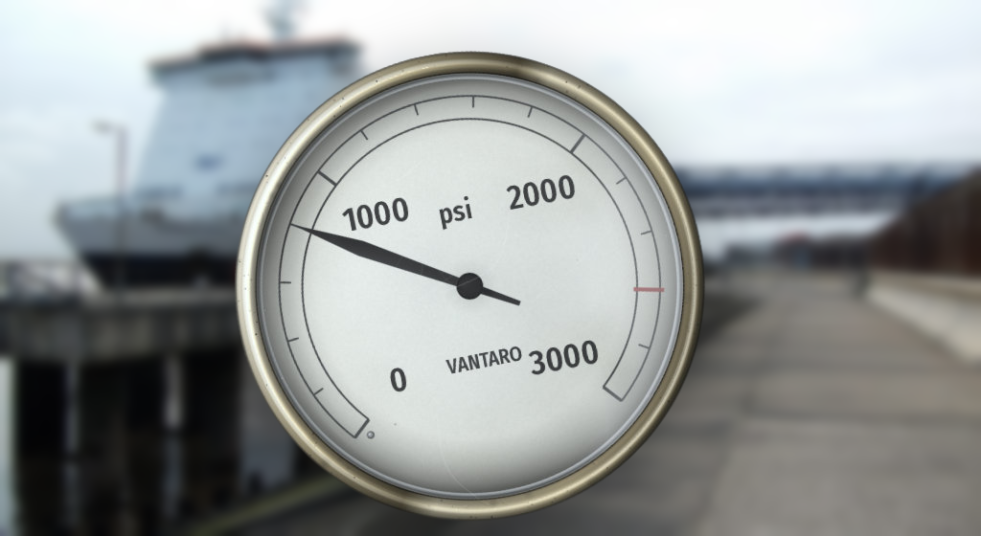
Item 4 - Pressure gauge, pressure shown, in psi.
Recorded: 800 psi
